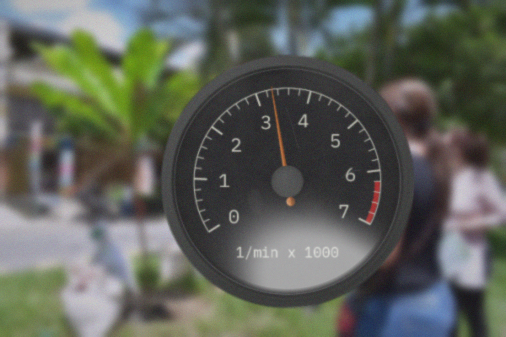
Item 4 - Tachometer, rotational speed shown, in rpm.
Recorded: 3300 rpm
